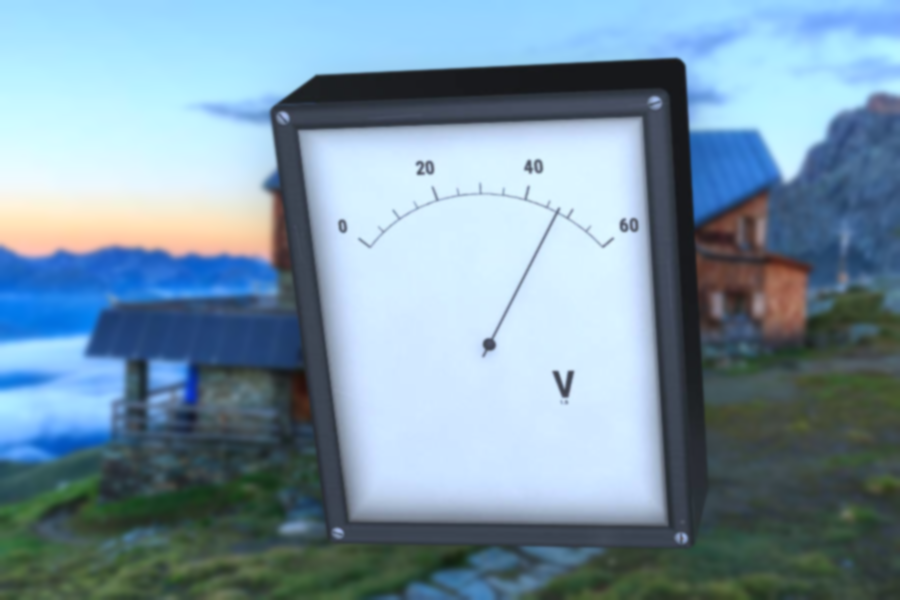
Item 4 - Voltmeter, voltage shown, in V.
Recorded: 47.5 V
